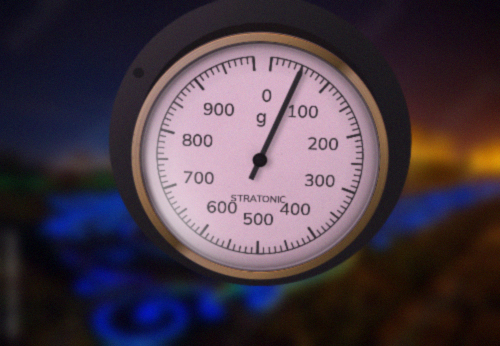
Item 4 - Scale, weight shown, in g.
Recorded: 50 g
